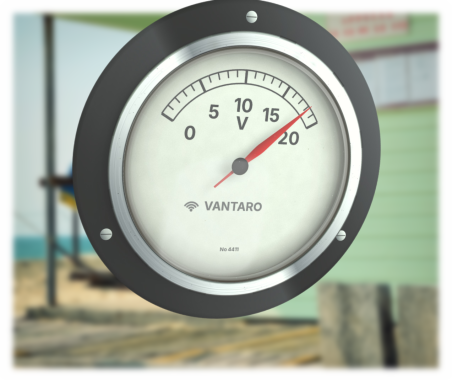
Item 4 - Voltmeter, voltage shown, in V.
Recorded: 18 V
